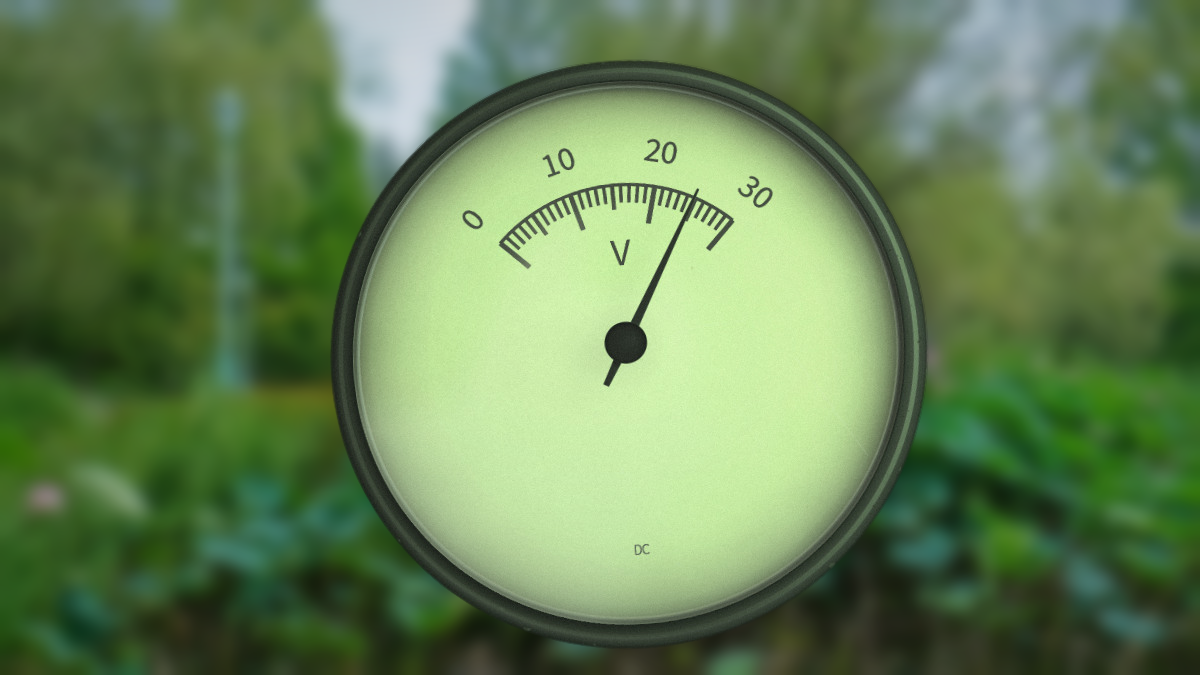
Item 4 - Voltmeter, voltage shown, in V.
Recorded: 25 V
